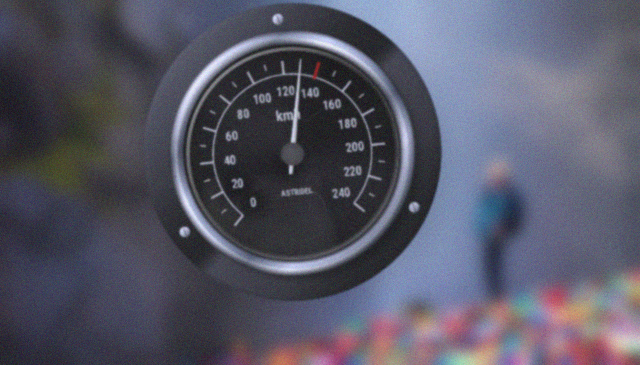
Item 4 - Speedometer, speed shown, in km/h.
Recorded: 130 km/h
